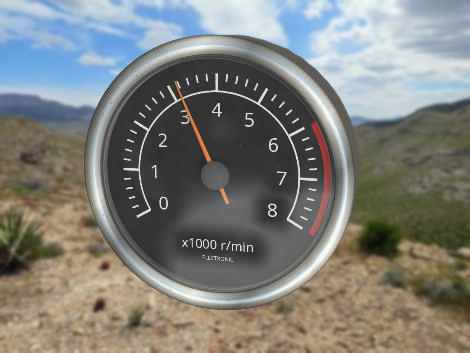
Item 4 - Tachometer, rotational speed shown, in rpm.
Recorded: 3200 rpm
